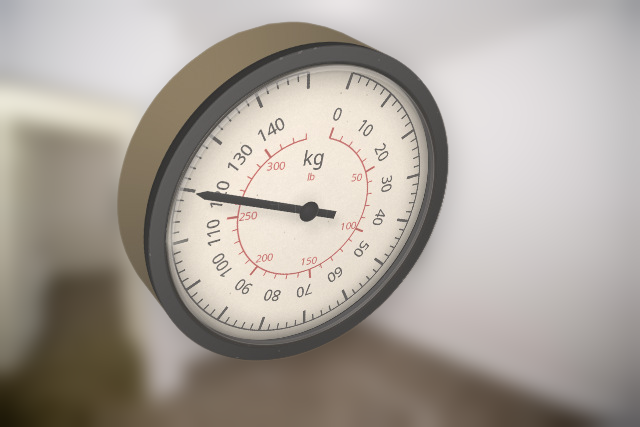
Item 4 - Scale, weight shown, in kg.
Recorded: 120 kg
